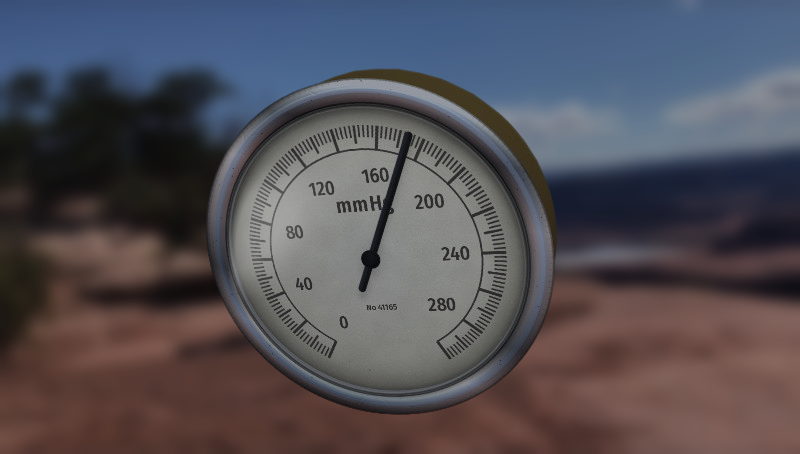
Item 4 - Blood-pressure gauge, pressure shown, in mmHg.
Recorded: 174 mmHg
